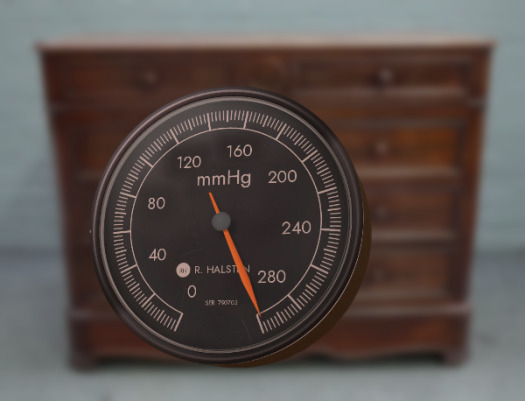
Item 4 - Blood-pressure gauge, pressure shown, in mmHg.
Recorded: 298 mmHg
